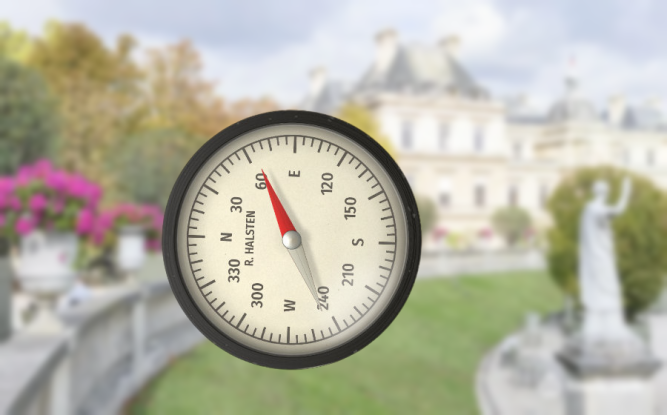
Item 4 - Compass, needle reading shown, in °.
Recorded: 65 °
